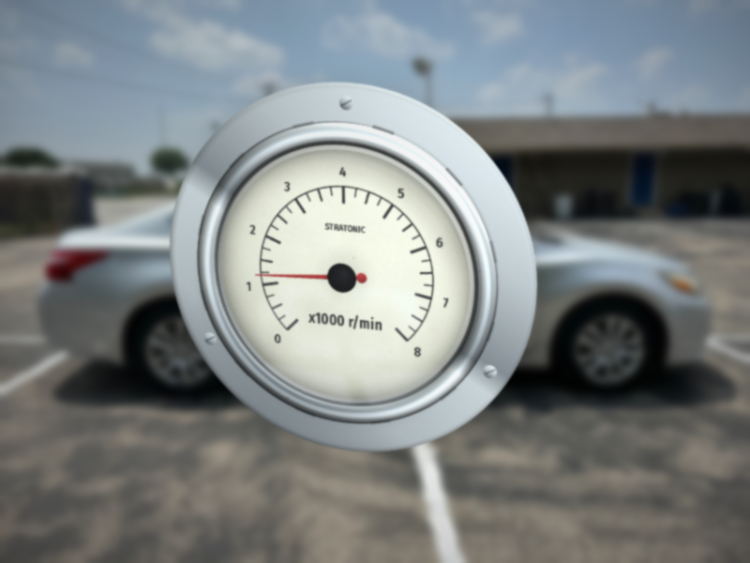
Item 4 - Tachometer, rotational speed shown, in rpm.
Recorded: 1250 rpm
